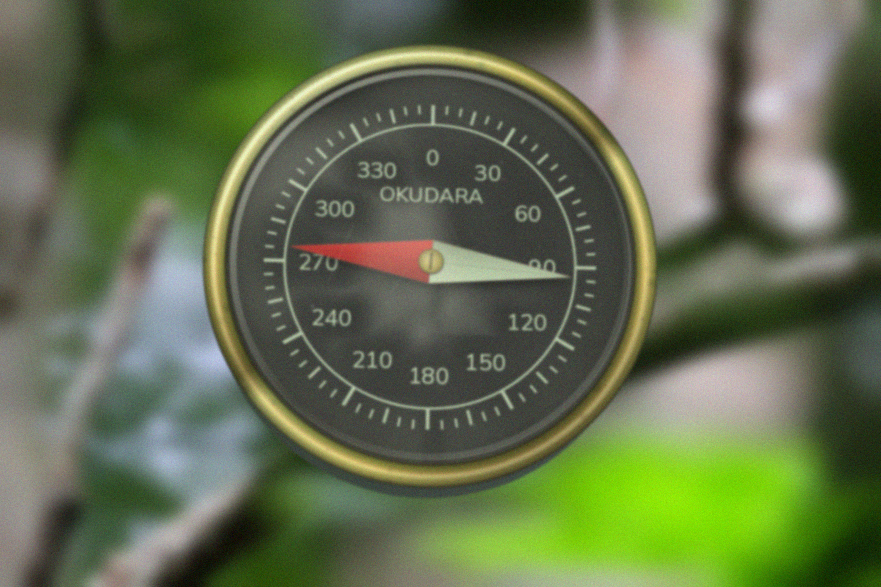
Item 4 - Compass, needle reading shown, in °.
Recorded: 275 °
